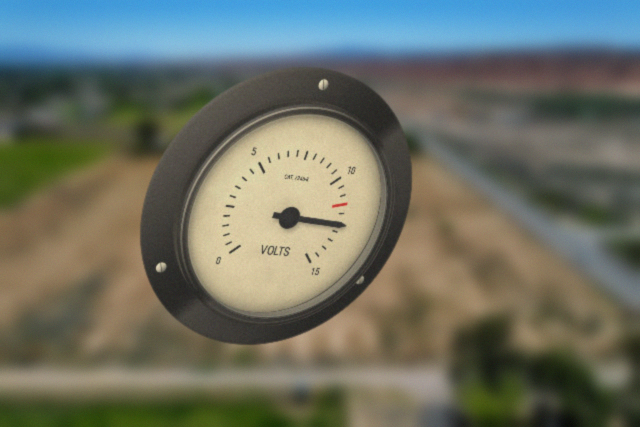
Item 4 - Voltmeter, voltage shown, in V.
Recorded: 12.5 V
